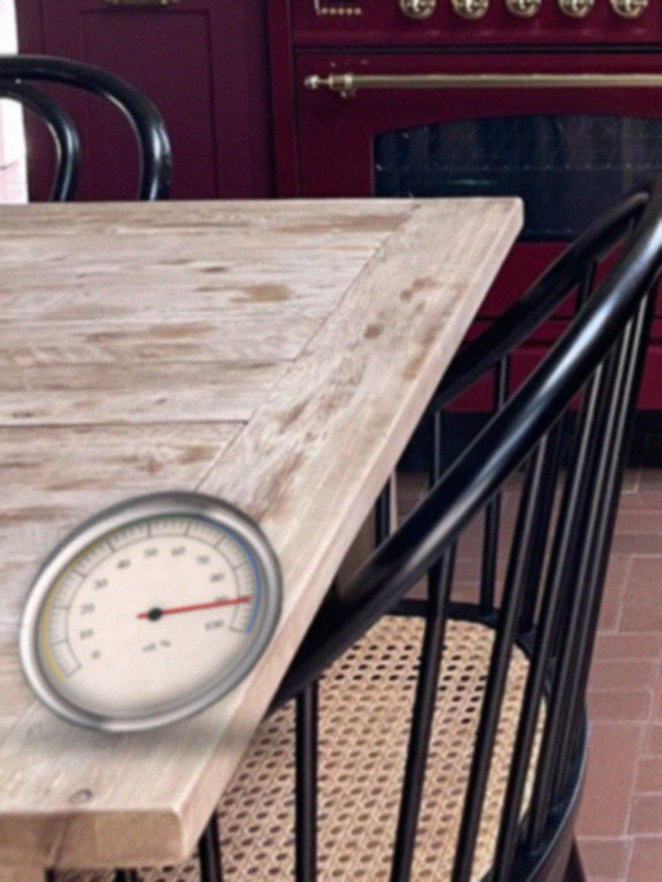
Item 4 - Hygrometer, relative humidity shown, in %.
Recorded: 90 %
